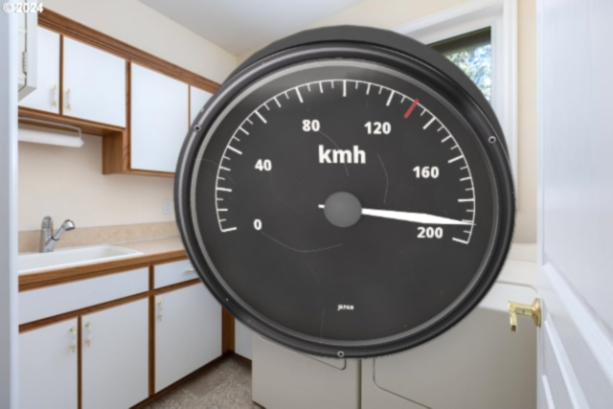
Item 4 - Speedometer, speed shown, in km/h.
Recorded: 190 km/h
